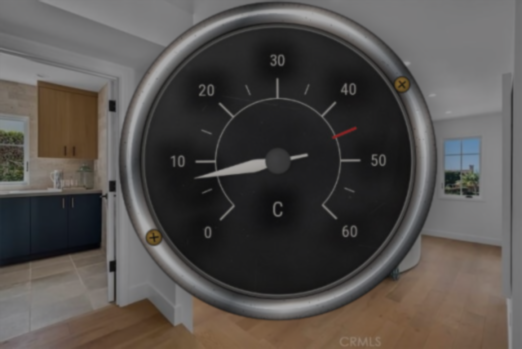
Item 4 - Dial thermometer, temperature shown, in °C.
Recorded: 7.5 °C
